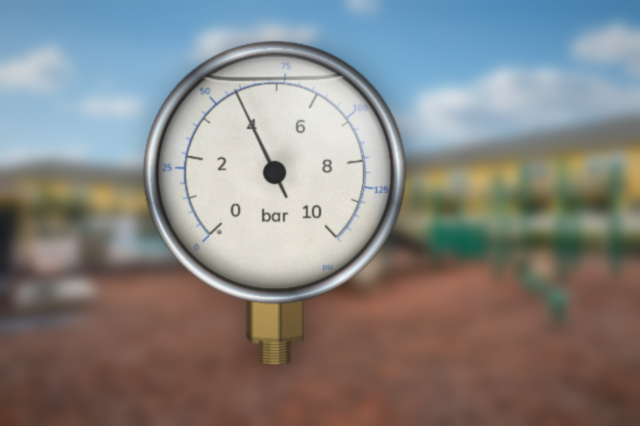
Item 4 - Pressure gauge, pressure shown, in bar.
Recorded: 4 bar
